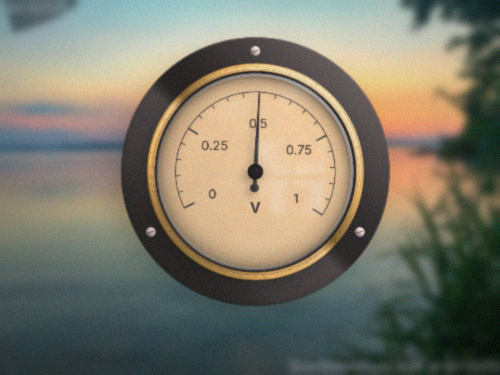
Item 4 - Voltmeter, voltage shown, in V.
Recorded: 0.5 V
